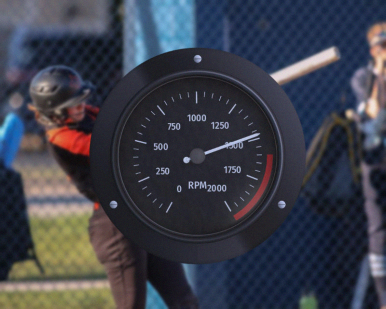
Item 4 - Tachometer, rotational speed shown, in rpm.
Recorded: 1475 rpm
